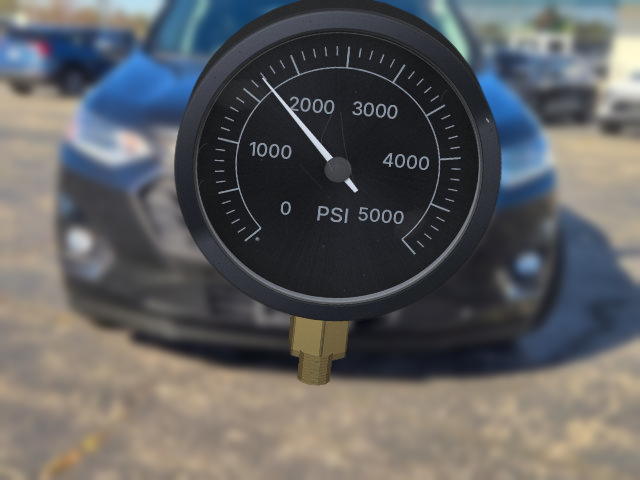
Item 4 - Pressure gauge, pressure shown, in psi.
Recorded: 1700 psi
